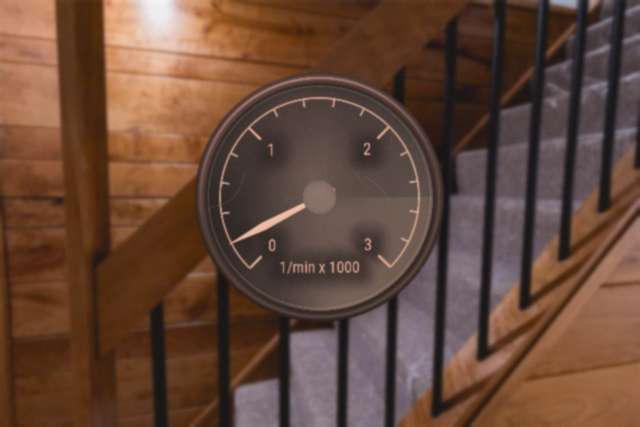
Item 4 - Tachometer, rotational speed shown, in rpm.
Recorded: 200 rpm
